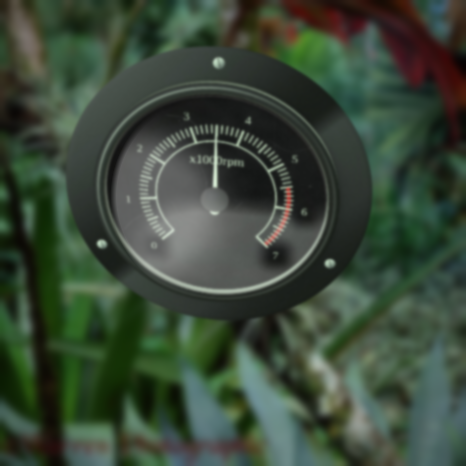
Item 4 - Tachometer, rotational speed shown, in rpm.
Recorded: 3500 rpm
